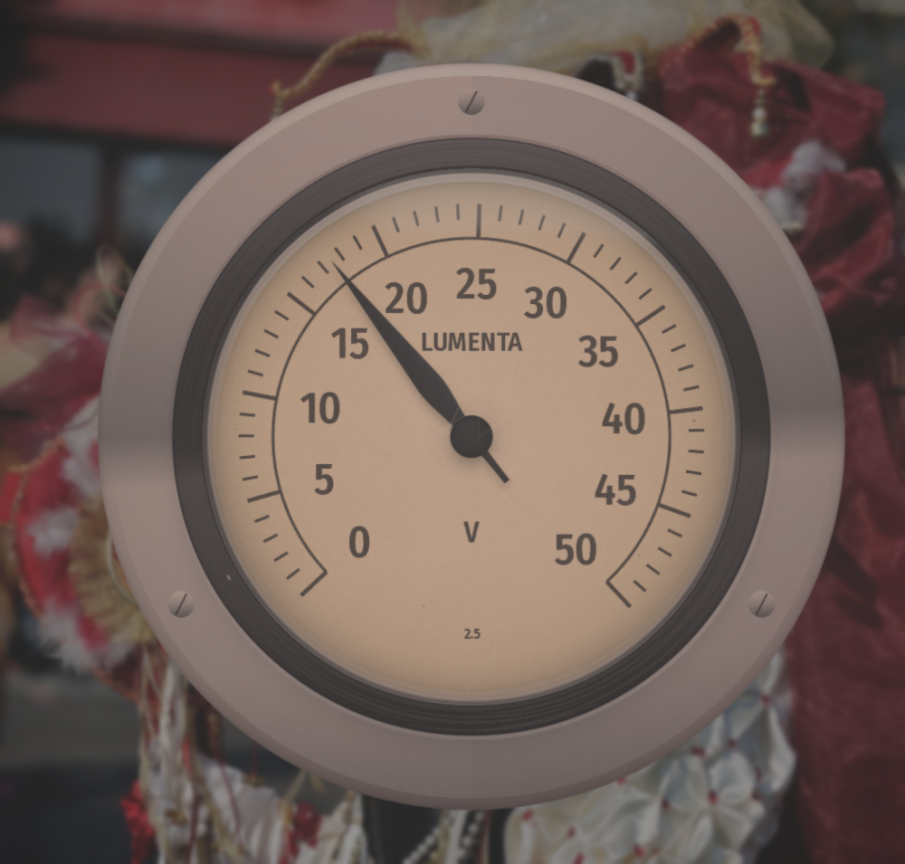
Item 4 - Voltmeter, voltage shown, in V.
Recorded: 17.5 V
